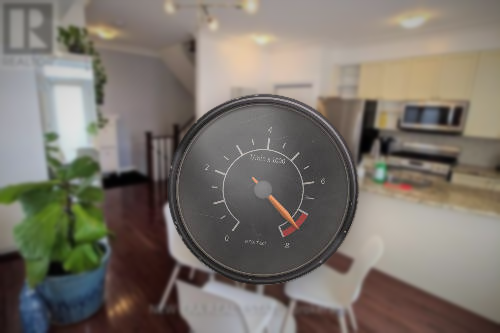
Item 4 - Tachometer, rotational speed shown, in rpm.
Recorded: 7500 rpm
